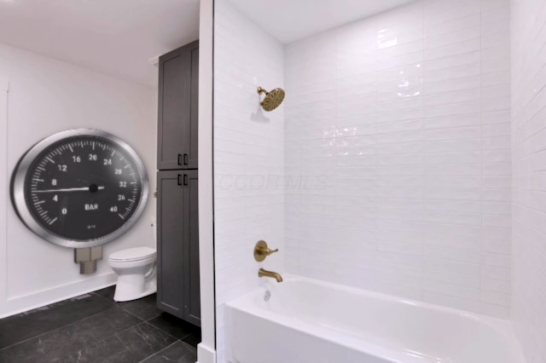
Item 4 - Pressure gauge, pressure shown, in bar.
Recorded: 6 bar
